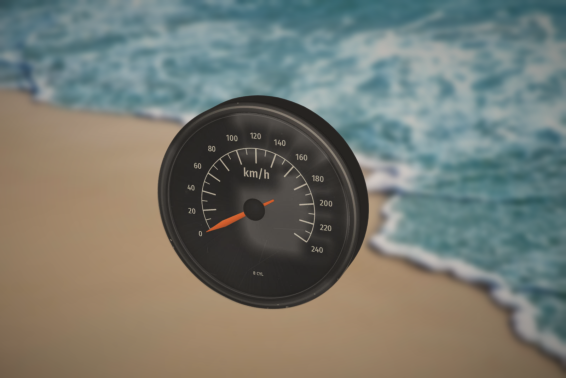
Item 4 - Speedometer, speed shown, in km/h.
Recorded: 0 km/h
